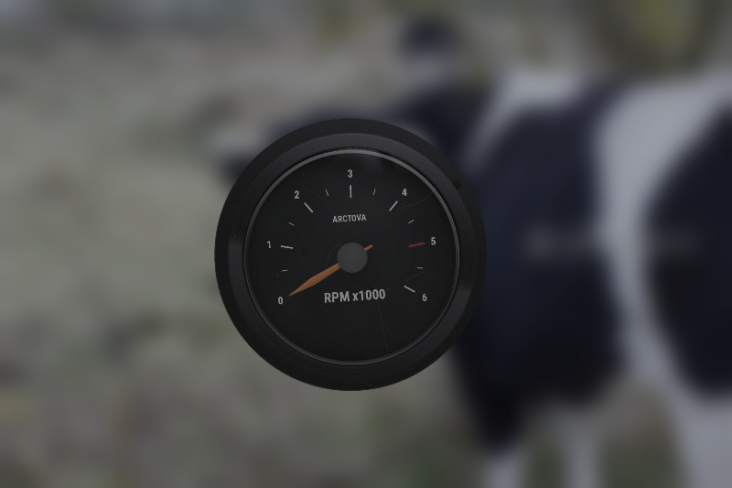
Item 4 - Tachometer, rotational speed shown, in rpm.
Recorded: 0 rpm
